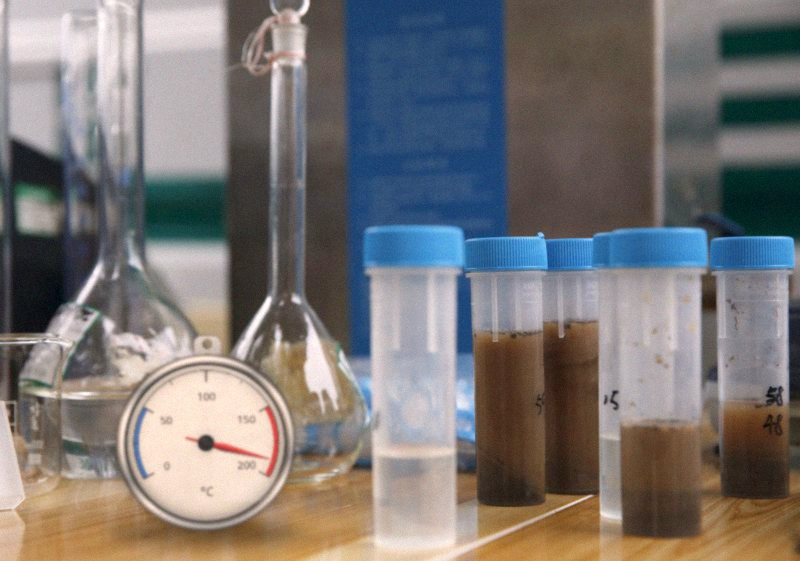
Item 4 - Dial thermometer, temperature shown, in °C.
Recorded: 187.5 °C
